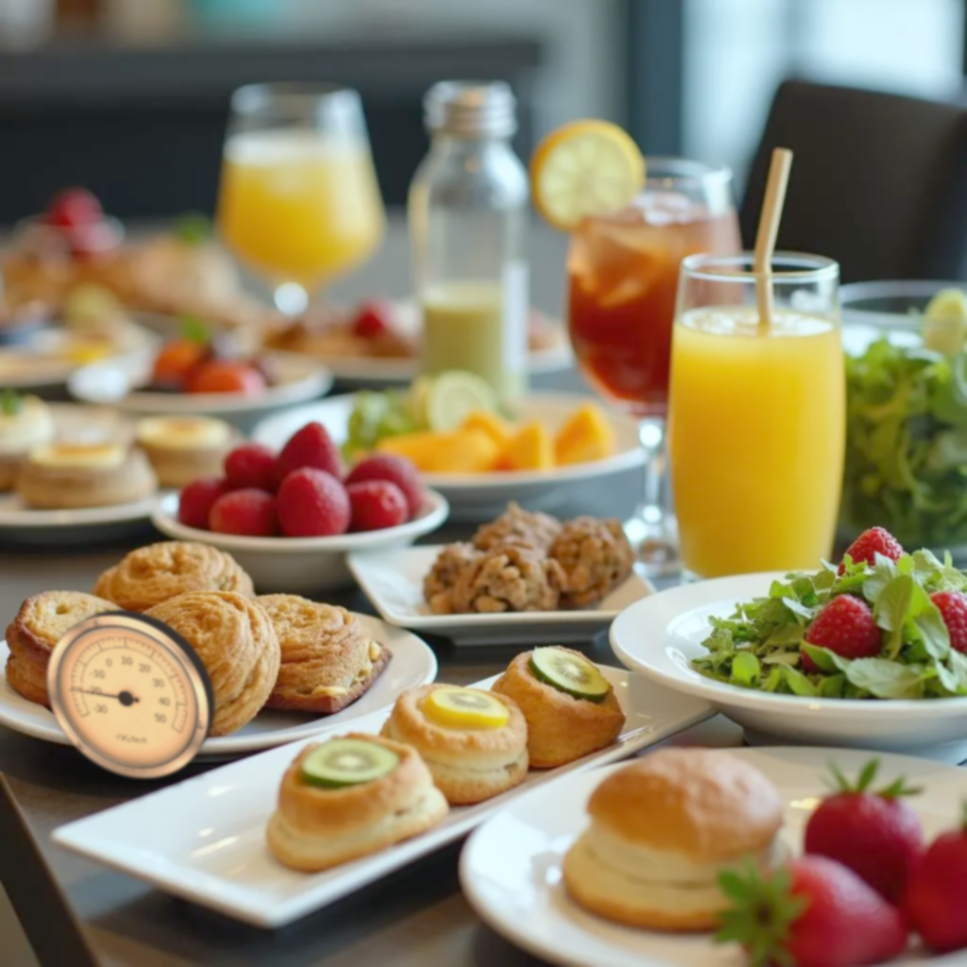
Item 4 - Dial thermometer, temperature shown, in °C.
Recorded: -20 °C
